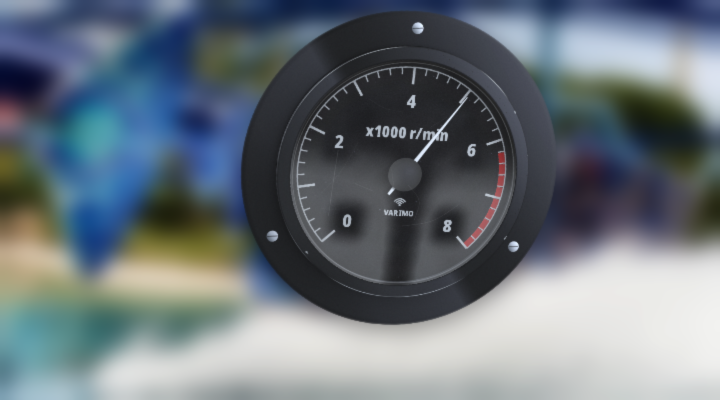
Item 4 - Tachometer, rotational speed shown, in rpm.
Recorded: 5000 rpm
